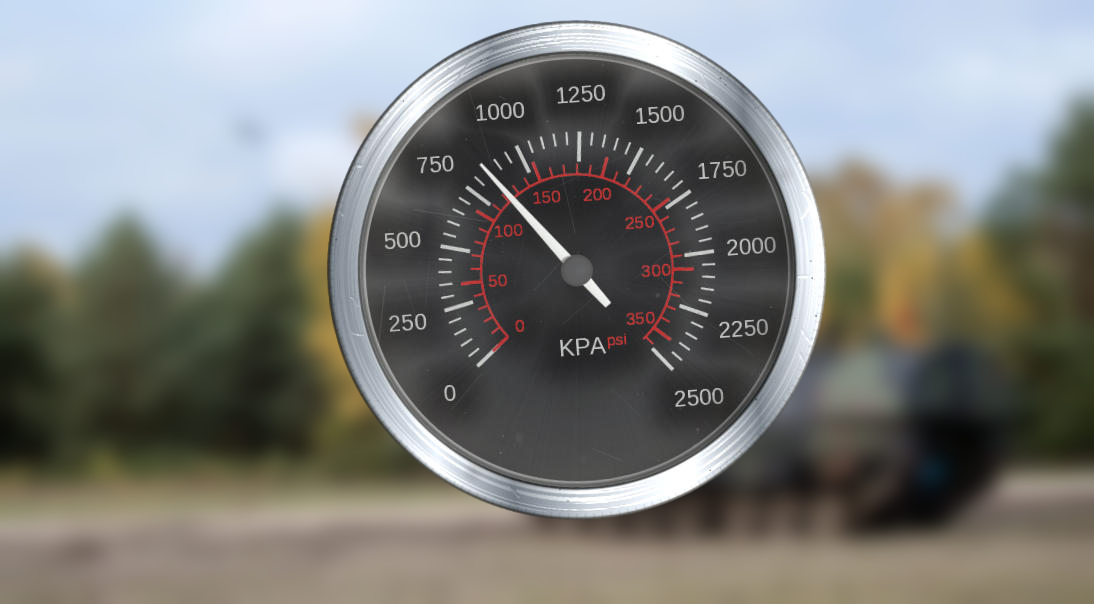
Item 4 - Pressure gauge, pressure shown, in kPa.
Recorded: 850 kPa
